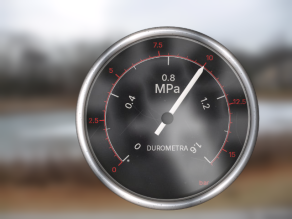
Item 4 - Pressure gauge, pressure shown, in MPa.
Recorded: 1 MPa
